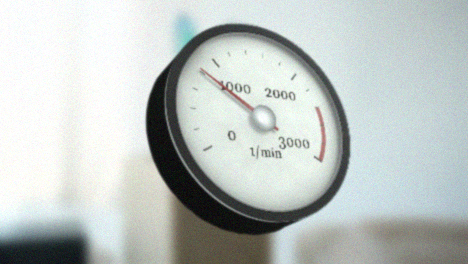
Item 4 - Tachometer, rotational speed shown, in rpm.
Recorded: 800 rpm
